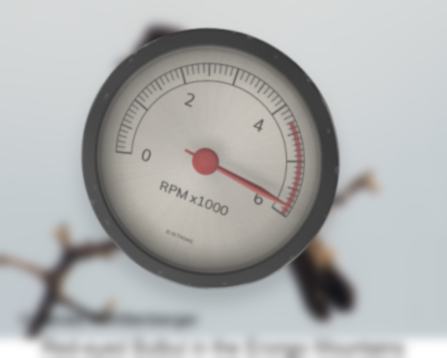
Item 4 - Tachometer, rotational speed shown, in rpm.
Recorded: 5800 rpm
